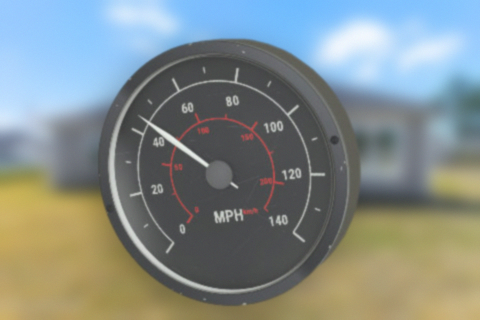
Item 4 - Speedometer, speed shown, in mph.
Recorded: 45 mph
